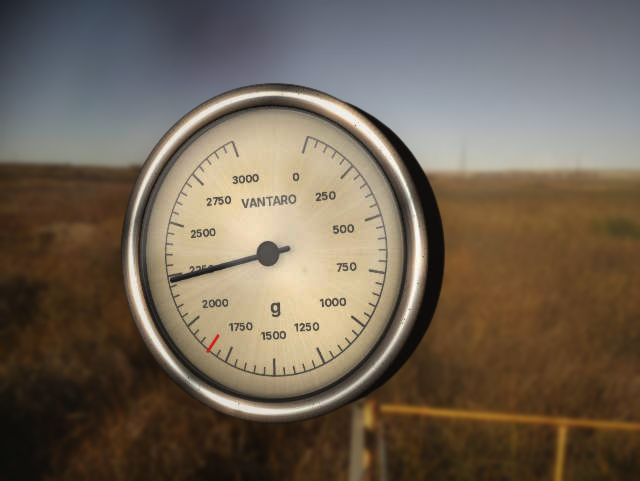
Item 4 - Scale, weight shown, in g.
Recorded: 2225 g
